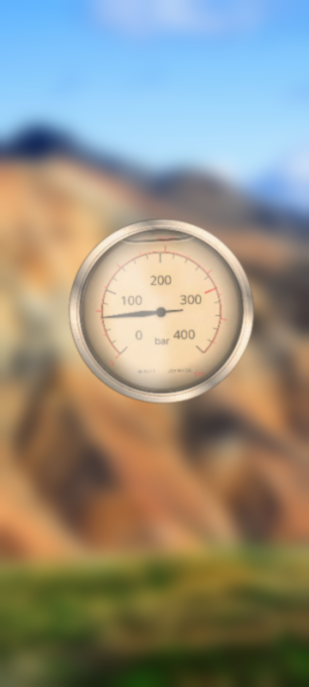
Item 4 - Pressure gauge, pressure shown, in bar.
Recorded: 60 bar
